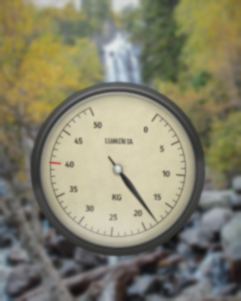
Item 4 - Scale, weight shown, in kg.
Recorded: 18 kg
